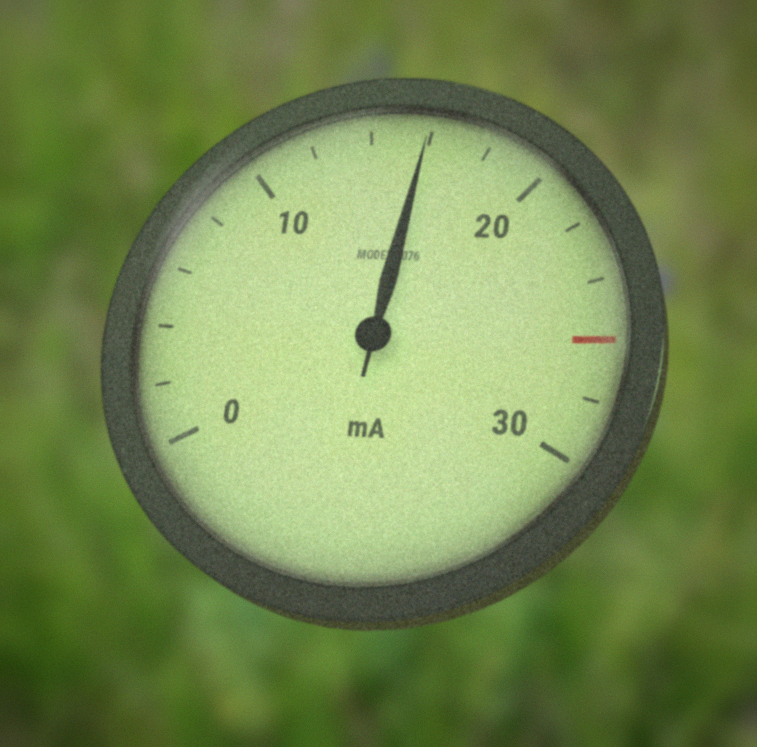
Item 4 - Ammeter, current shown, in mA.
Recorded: 16 mA
